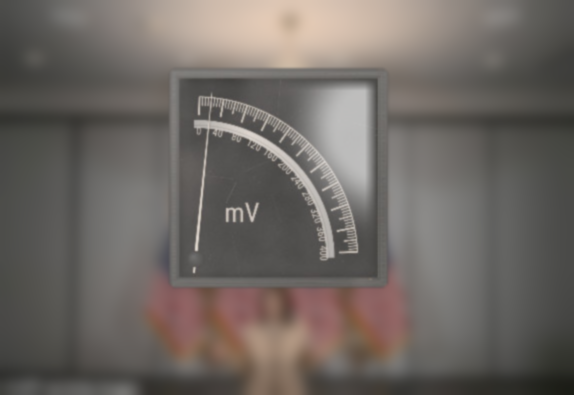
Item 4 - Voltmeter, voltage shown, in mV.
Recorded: 20 mV
